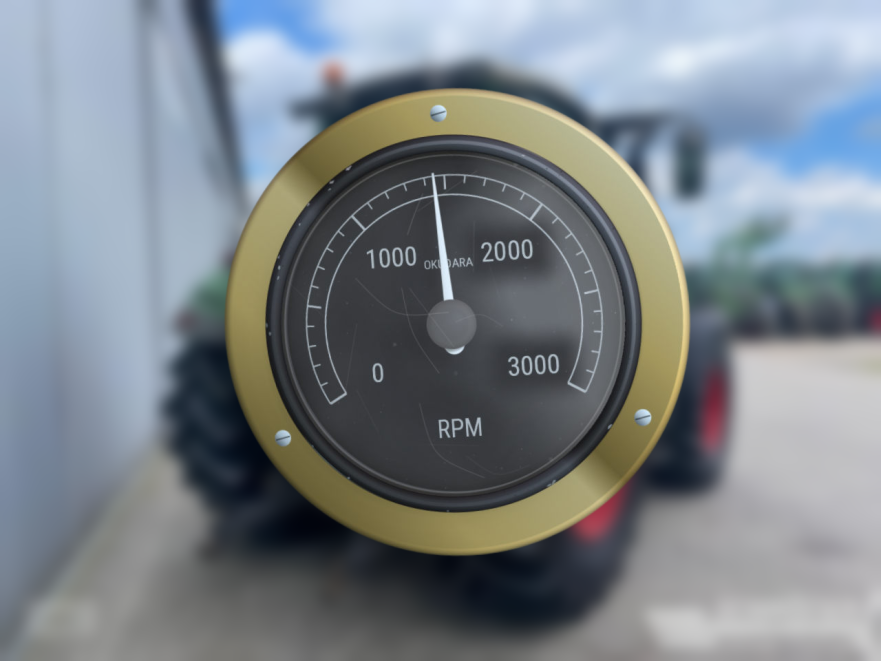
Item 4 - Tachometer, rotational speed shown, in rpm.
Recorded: 1450 rpm
